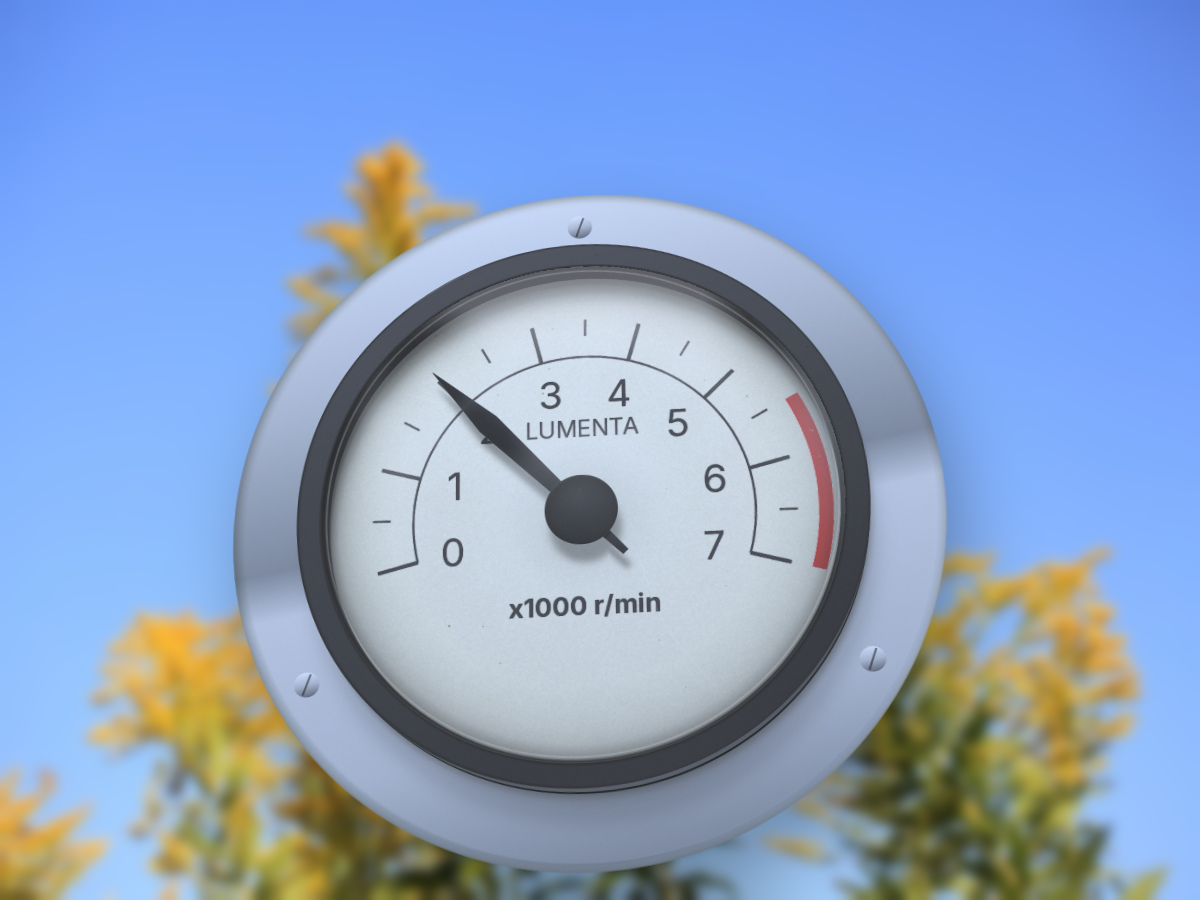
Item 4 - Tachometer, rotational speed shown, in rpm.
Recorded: 2000 rpm
